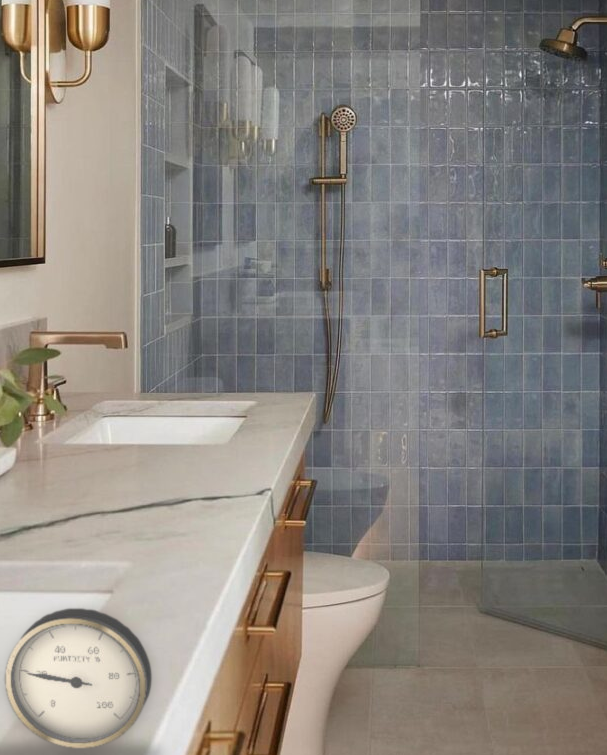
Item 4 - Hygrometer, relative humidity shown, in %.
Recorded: 20 %
